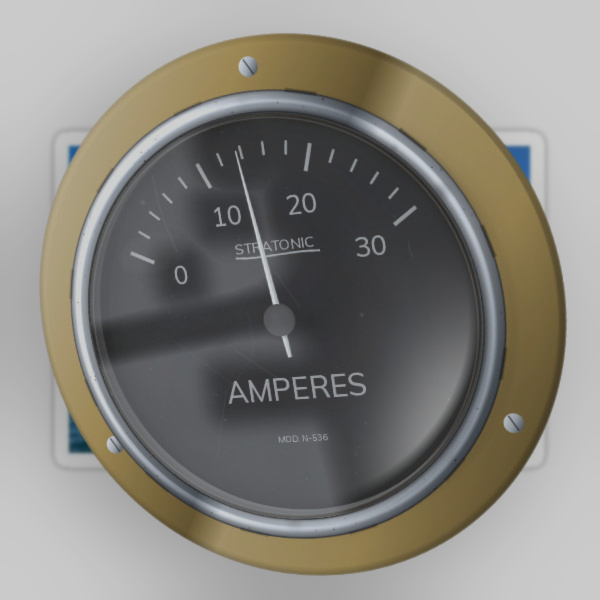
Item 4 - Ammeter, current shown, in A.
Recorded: 14 A
